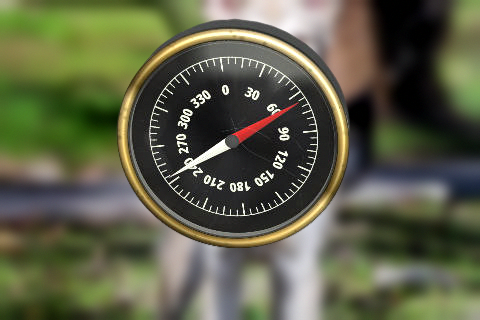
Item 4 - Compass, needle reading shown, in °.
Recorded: 65 °
